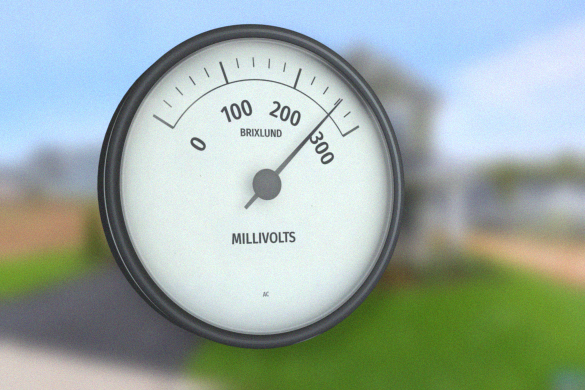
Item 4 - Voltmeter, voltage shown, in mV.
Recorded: 260 mV
